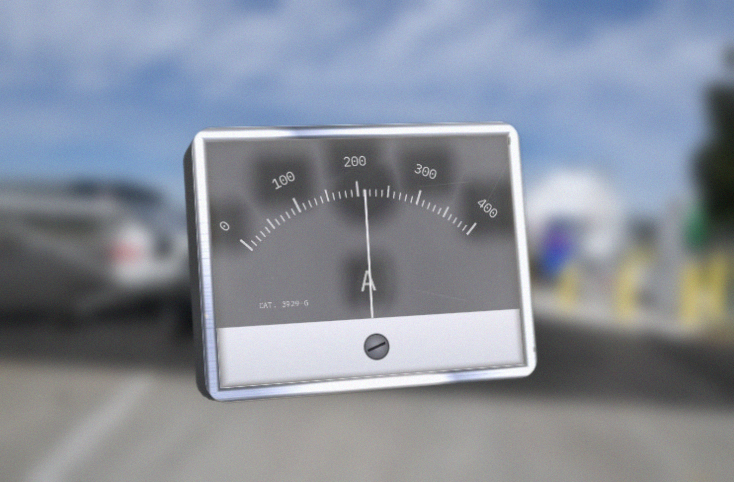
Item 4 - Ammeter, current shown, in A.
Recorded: 210 A
